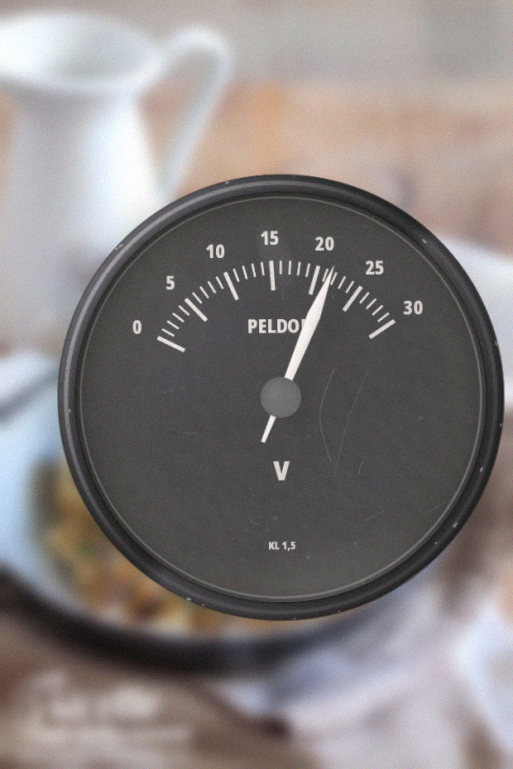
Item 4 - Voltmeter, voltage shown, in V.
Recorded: 21.5 V
